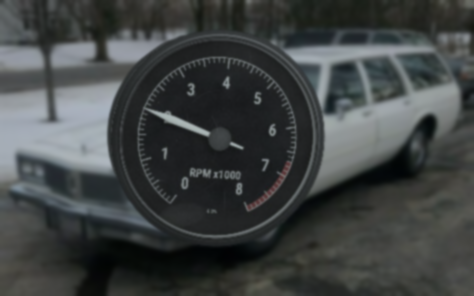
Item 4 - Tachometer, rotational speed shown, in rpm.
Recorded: 2000 rpm
